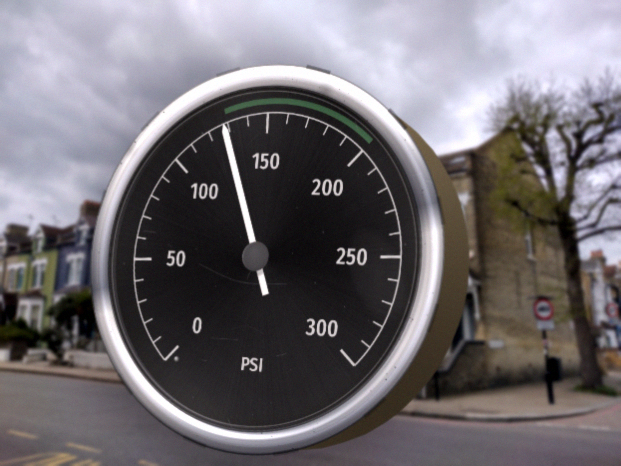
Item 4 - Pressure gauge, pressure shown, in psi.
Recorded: 130 psi
